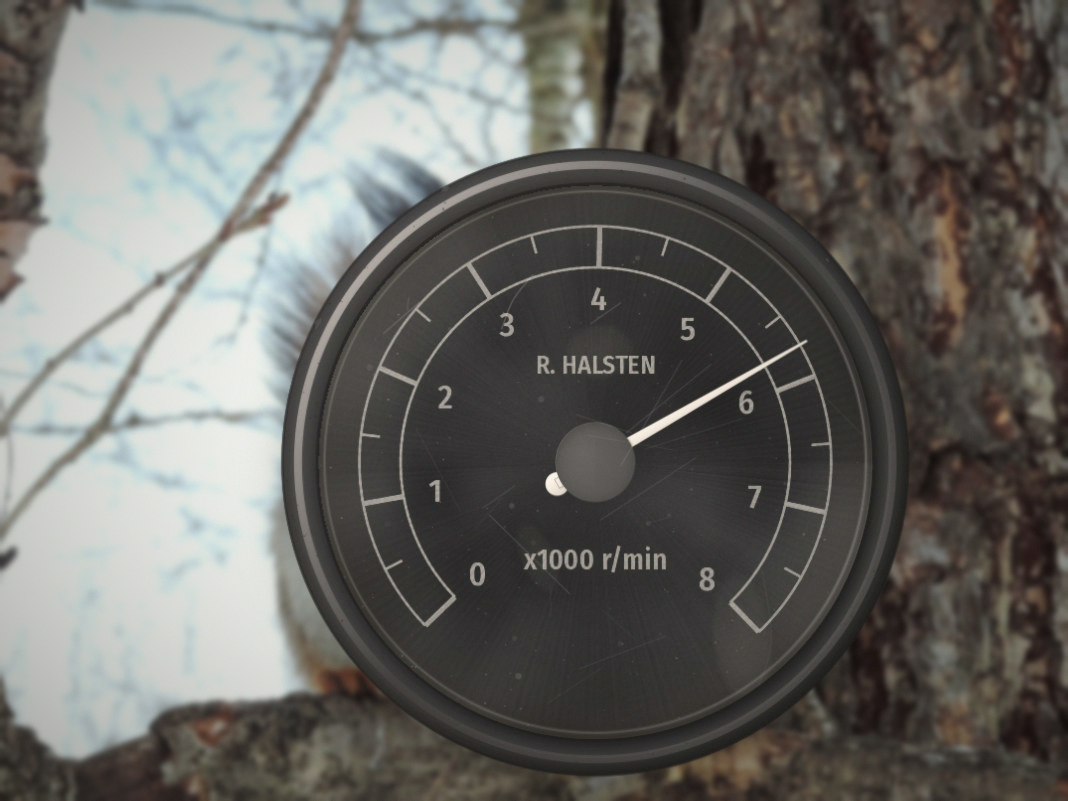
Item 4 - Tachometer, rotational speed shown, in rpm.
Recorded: 5750 rpm
